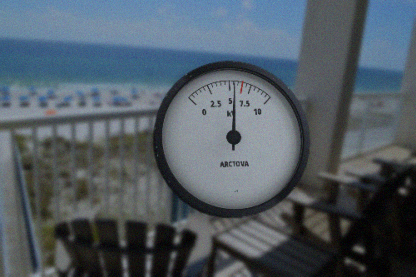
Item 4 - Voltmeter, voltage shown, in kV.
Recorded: 5.5 kV
